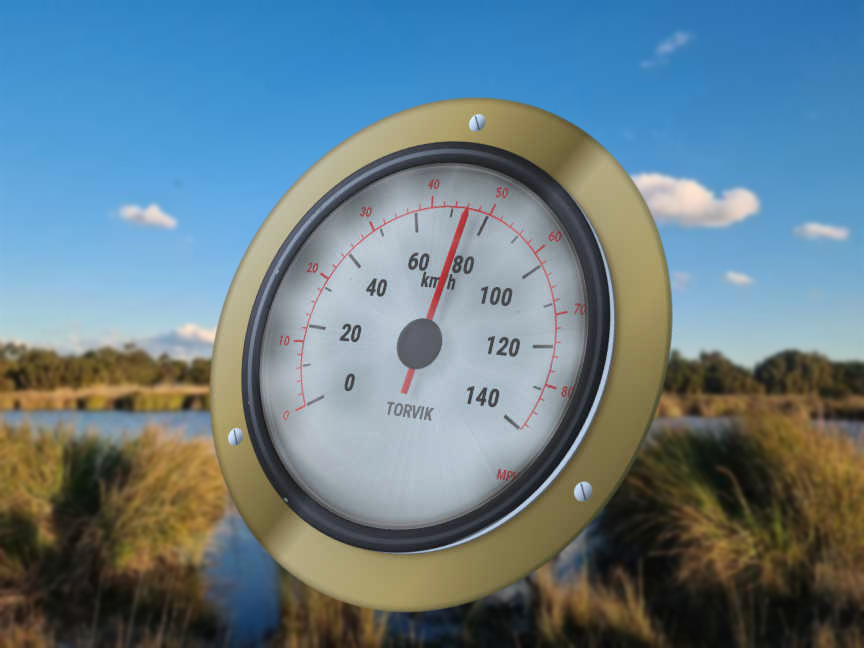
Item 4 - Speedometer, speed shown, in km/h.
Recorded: 75 km/h
